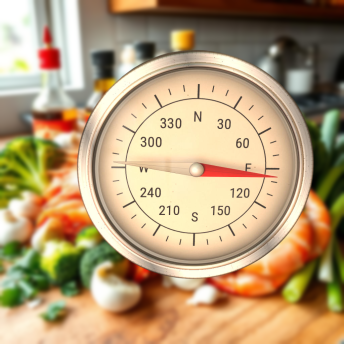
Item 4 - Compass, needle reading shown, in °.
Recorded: 95 °
